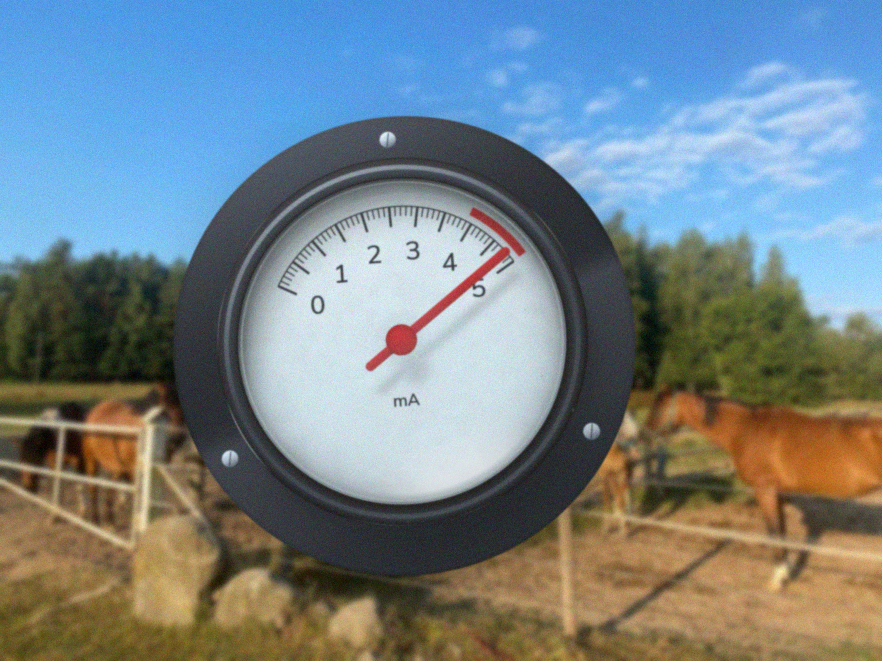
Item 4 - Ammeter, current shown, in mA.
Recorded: 4.8 mA
